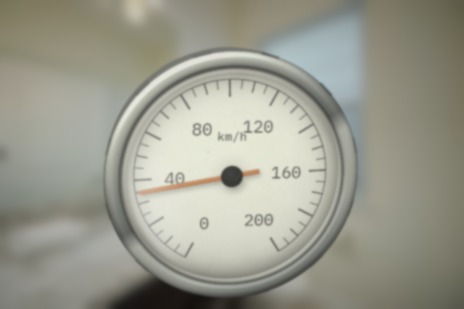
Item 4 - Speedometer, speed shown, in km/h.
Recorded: 35 km/h
